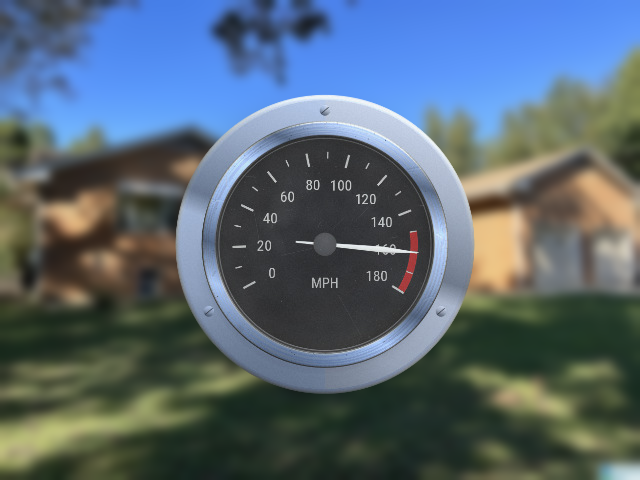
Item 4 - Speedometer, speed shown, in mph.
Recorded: 160 mph
